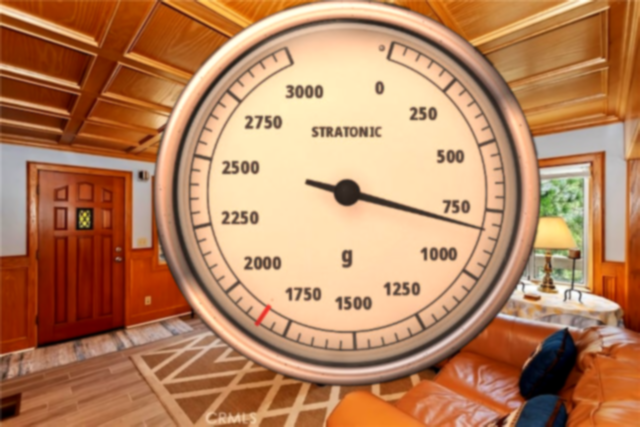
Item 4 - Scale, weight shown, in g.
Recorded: 825 g
